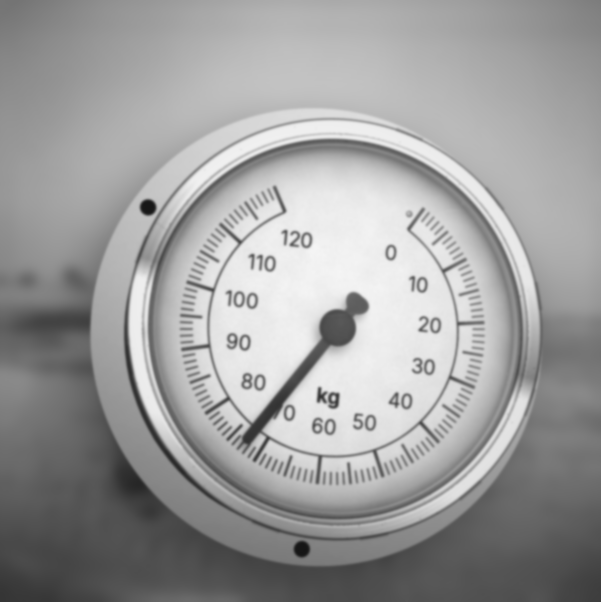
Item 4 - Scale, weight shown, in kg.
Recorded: 73 kg
